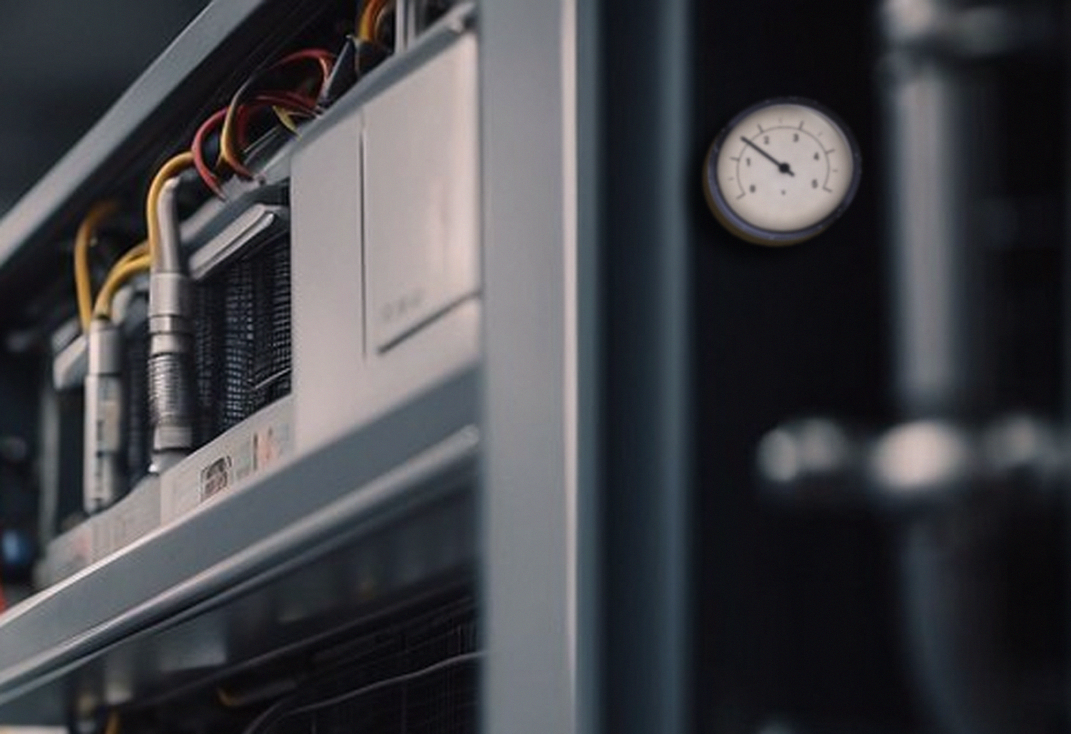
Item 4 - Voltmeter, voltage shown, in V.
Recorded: 1.5 V
